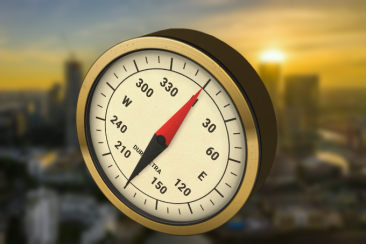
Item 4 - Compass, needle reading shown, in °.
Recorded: 0 °
